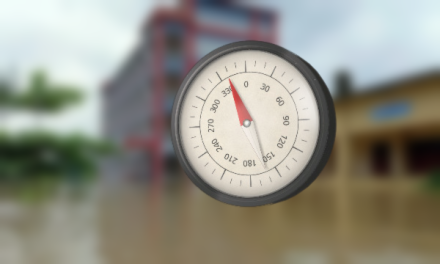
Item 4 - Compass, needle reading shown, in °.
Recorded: 340 °
